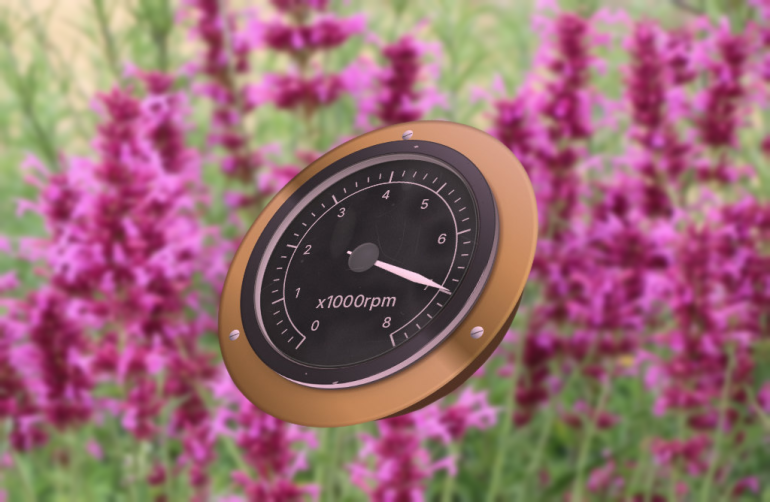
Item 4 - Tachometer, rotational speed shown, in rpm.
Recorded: 7000 rpm
